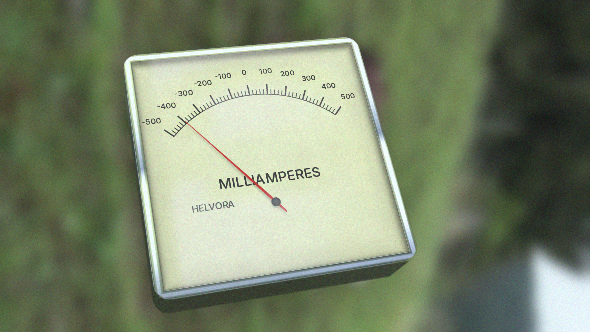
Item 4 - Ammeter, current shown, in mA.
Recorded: -400 mA
